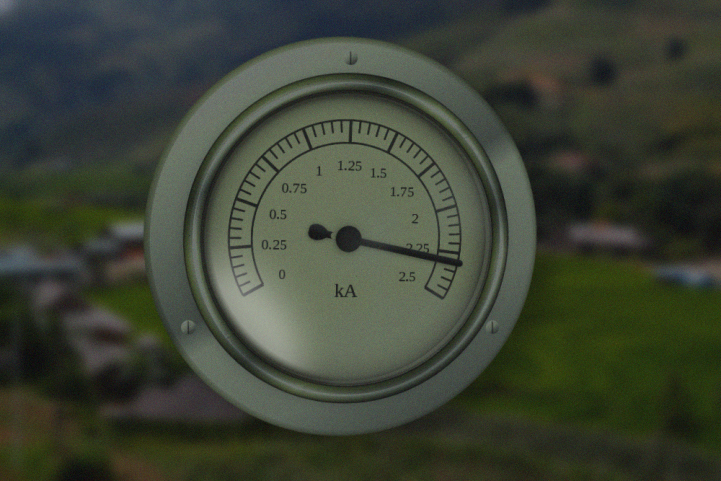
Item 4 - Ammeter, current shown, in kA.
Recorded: 2.3 kA
